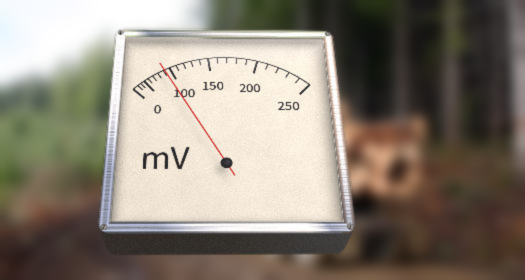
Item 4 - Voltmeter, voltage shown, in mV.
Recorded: 90 mV
